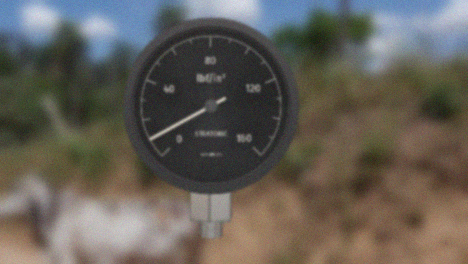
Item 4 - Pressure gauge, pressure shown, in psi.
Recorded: 10 psi
